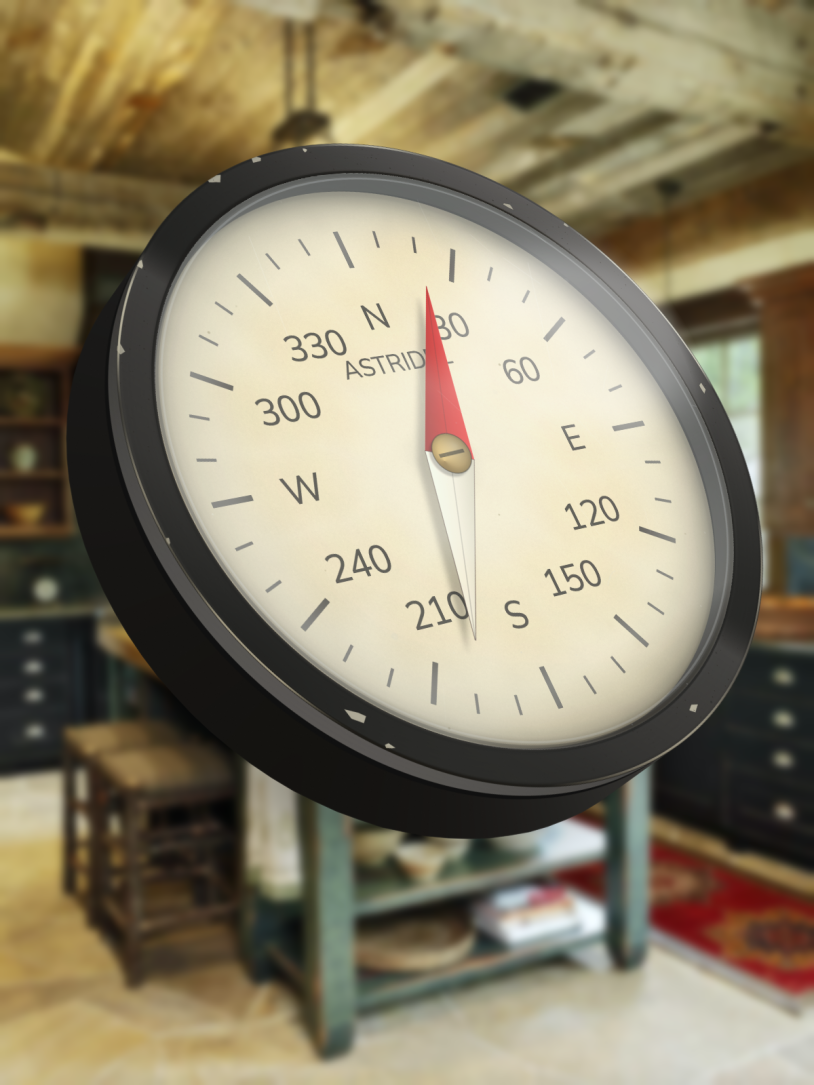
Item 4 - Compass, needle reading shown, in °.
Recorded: 20 °
